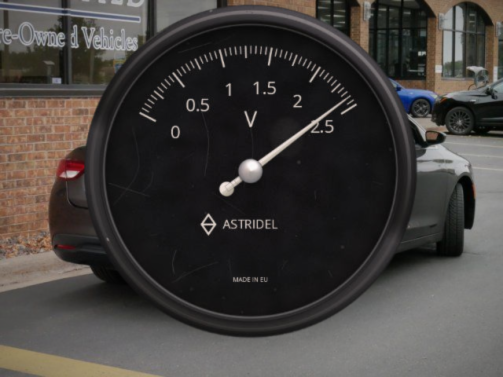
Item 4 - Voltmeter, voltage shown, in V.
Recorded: 2.4 V
